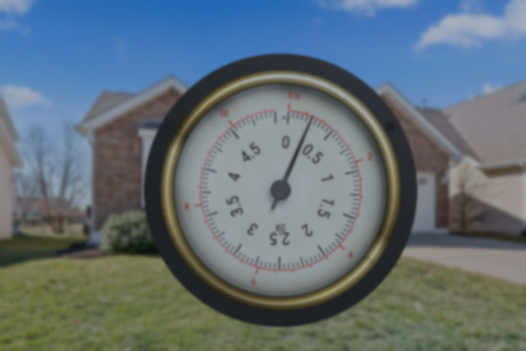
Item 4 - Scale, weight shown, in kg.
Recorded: 0.25 kg
